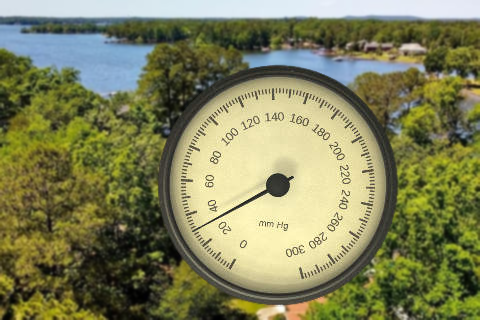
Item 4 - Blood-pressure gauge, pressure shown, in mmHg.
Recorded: 30 mmHg
